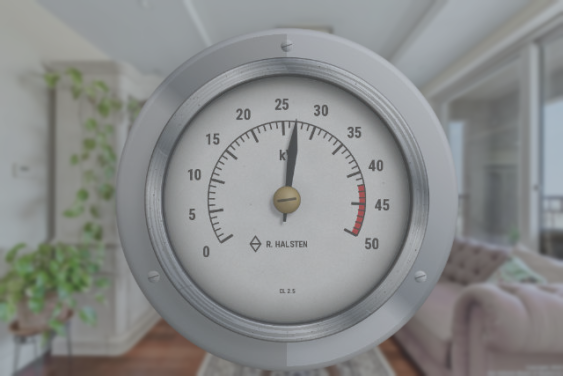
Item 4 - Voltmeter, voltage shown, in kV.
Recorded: 27 kV
